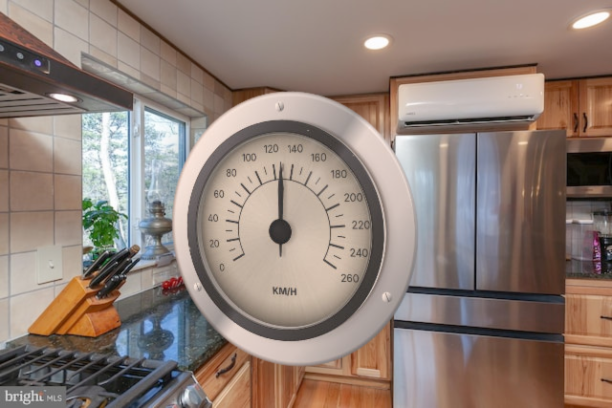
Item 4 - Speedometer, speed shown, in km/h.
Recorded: 130 km/h
